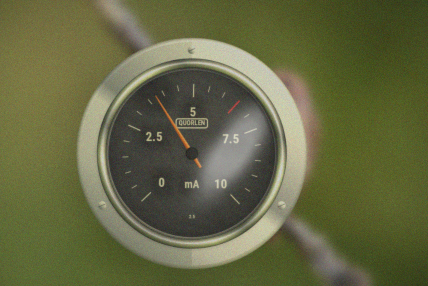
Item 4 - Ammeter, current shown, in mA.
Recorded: 3.75 mA
